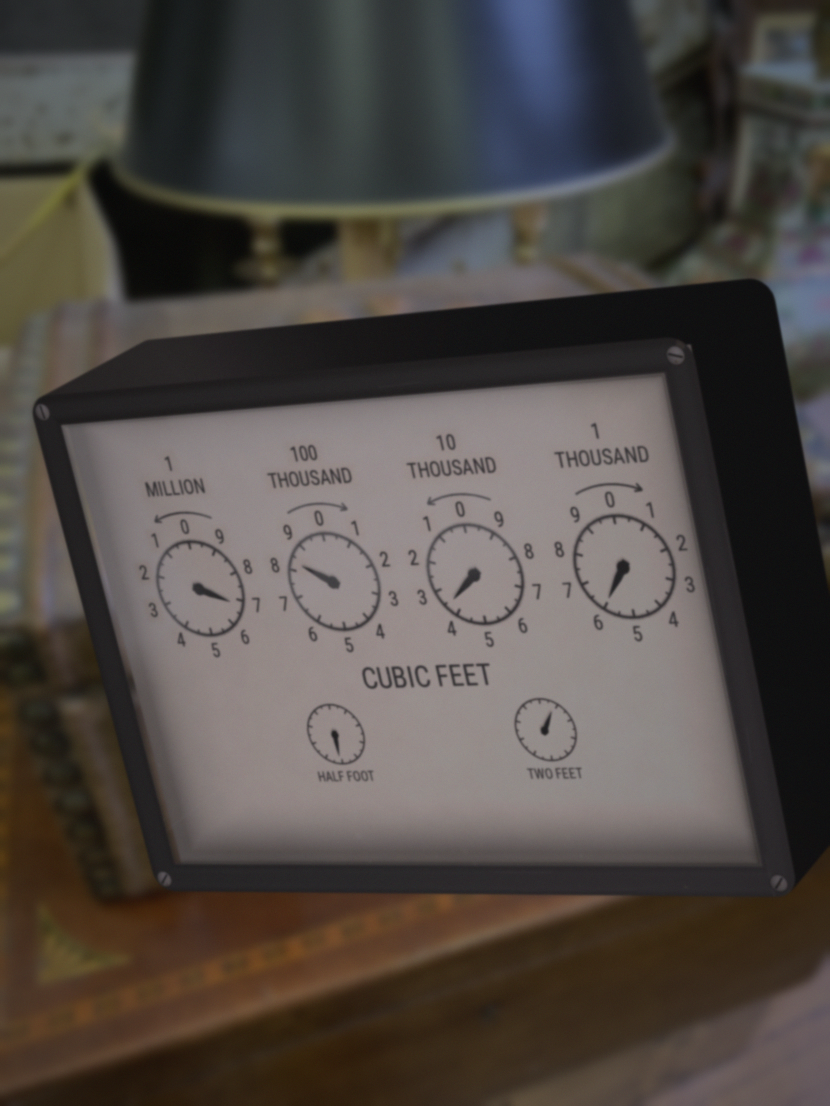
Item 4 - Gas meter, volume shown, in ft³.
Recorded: 683600 ft³
